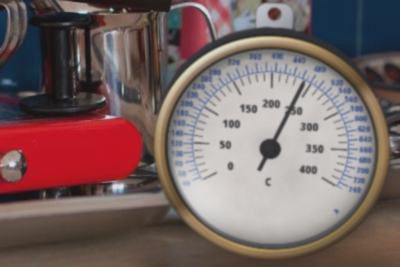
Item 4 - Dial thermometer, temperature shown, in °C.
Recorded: 240 °C
